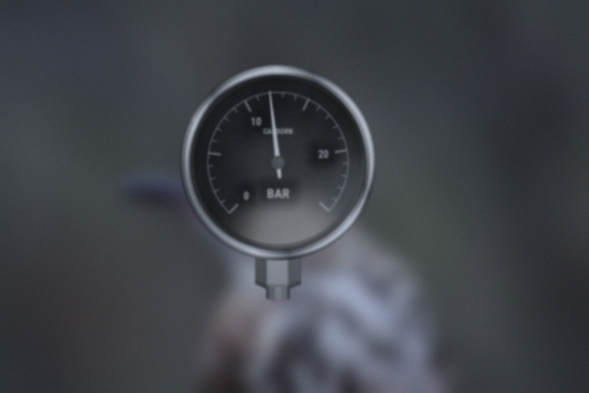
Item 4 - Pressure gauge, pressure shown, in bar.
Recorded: 12 bar
